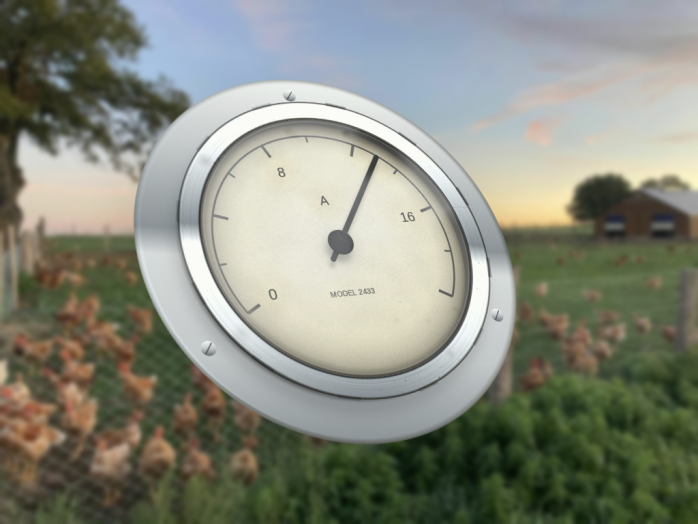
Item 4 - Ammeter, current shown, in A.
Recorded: 13 A
